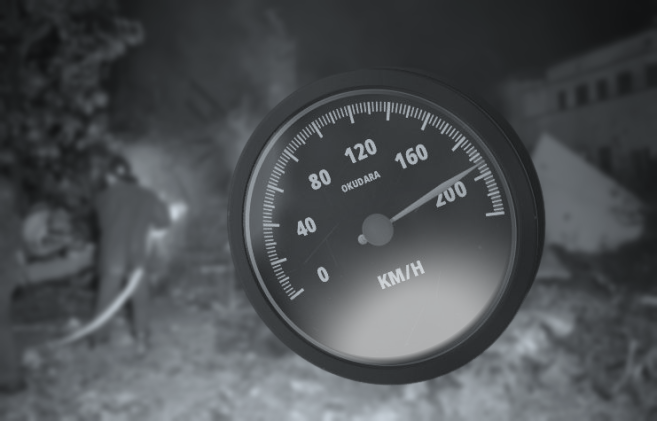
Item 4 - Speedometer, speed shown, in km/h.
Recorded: 194 km/h
